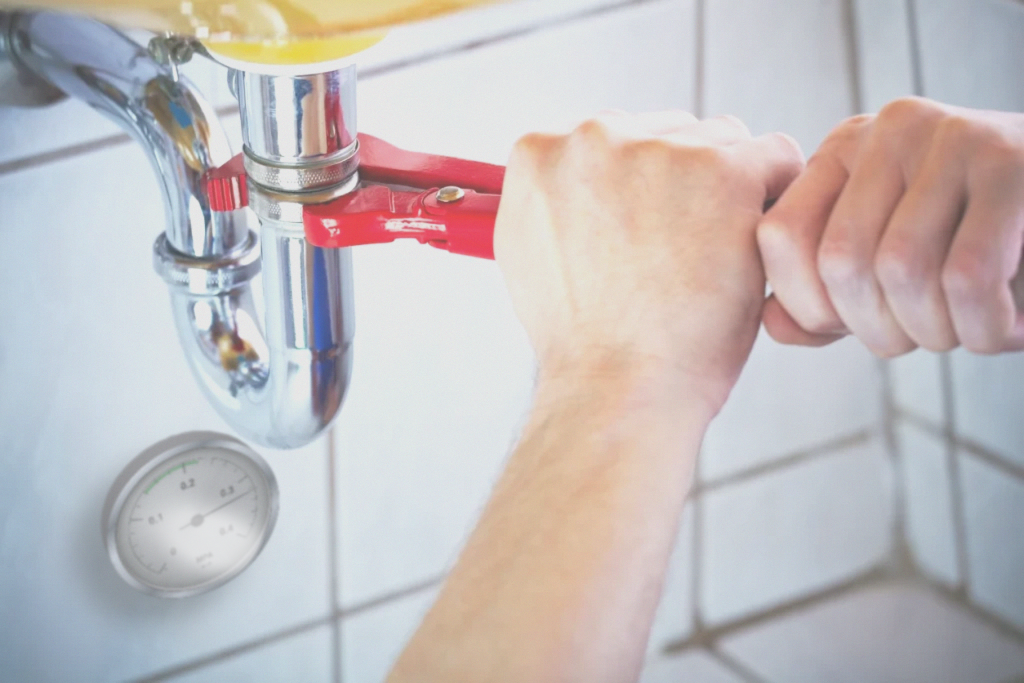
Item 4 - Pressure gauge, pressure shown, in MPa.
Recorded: 0.32 MPa
